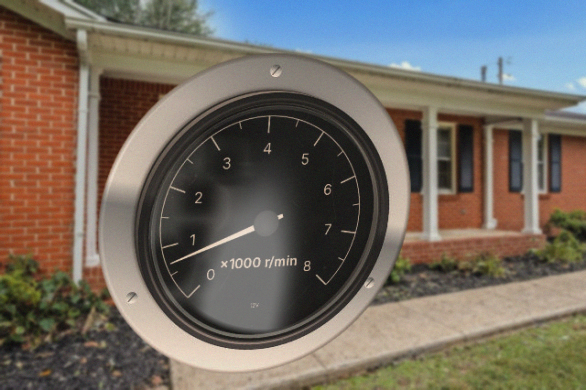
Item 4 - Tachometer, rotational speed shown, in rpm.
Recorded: 750 rpm
